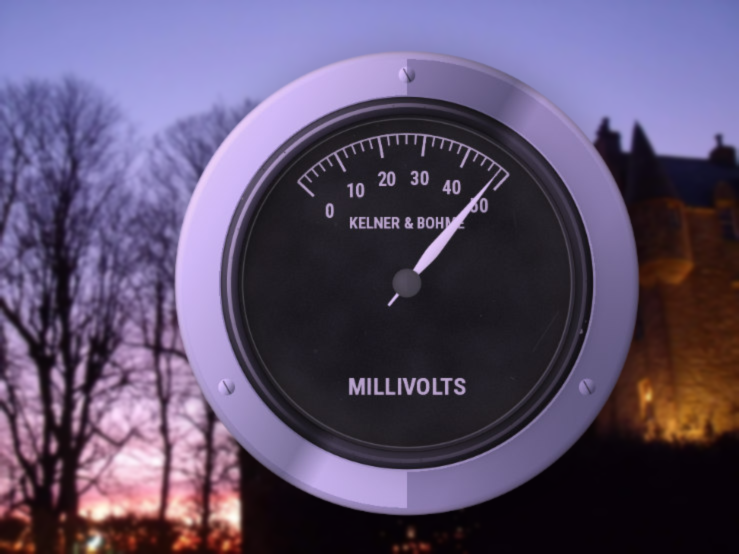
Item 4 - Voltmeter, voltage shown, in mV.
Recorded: 48 mV
